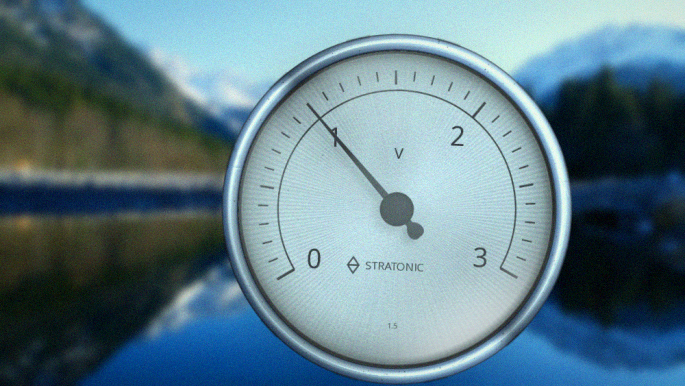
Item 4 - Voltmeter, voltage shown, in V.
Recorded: 1 V
